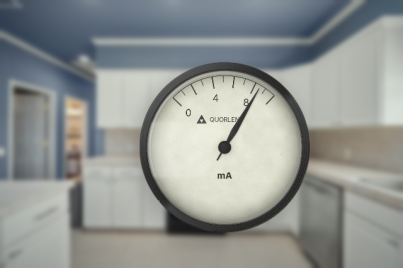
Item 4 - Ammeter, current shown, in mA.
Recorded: 8.5 mA
